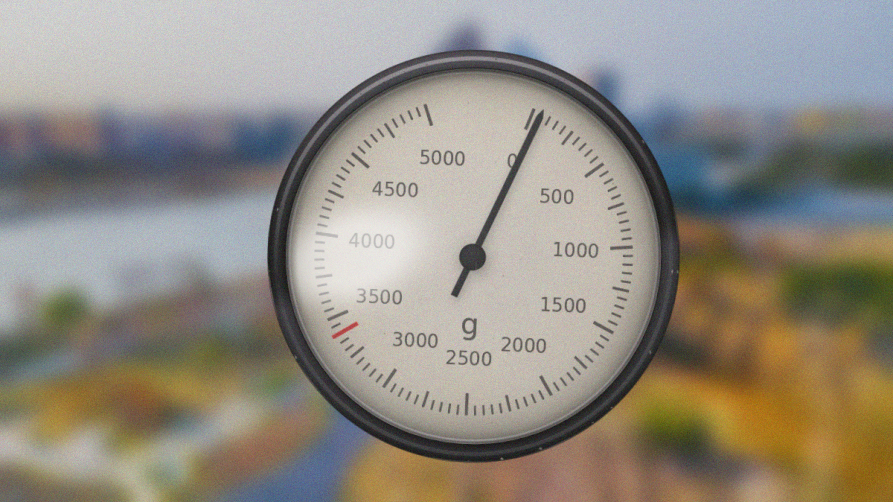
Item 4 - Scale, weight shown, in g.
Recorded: 50 g
